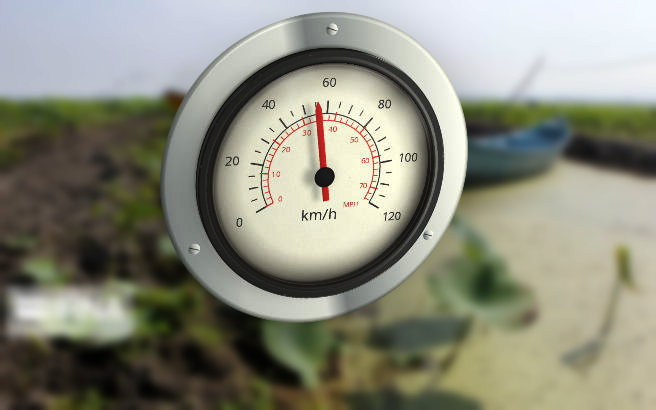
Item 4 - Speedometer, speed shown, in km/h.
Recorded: 55 km/h
